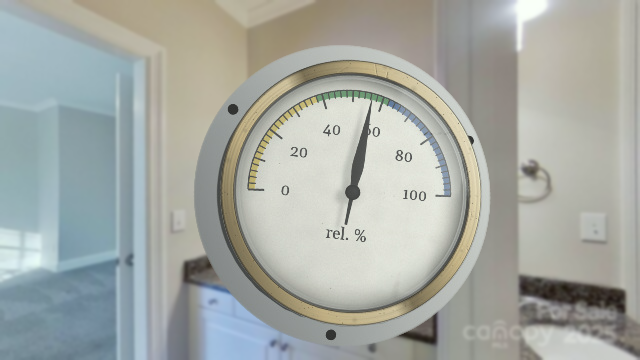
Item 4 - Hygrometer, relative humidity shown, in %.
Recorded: 56 %
